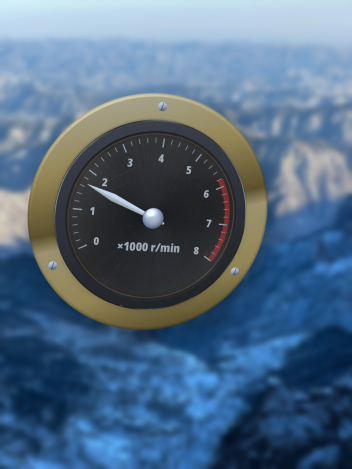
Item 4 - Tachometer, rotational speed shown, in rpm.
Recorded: 1700 rpm
